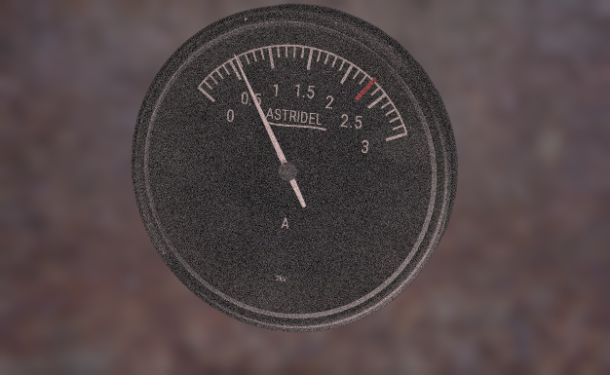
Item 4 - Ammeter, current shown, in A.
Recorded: 0.6 A
